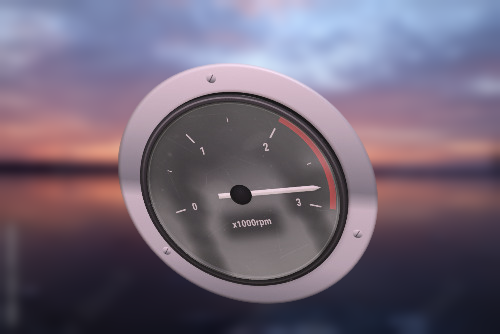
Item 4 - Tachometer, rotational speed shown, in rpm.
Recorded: 2750 rpm
